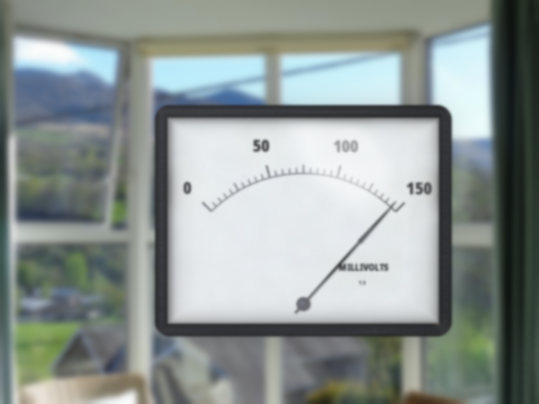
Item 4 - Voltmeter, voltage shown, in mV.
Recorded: 145 mV
